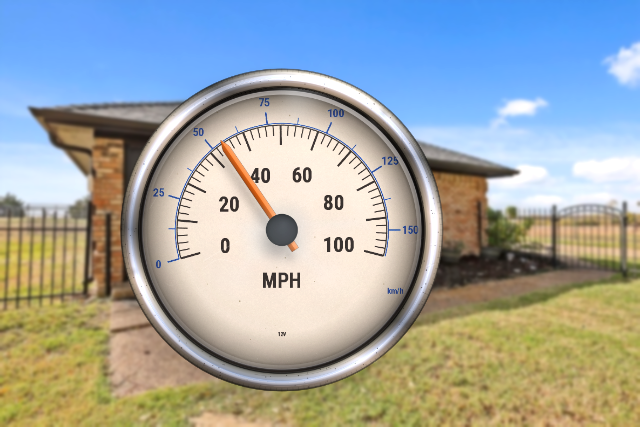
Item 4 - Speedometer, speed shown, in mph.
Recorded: 34 mph
